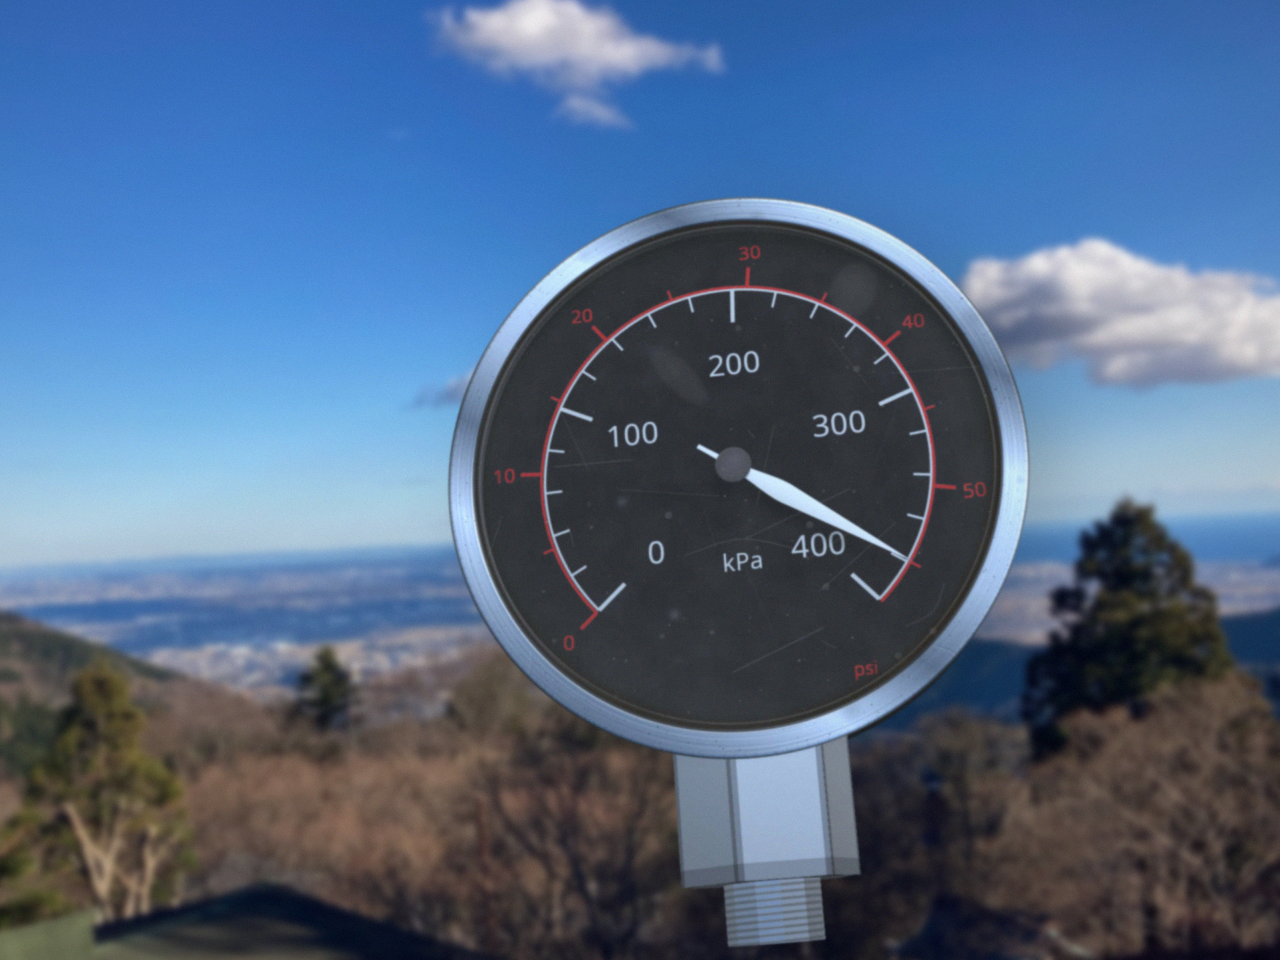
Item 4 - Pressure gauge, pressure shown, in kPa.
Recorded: 380 kPa
